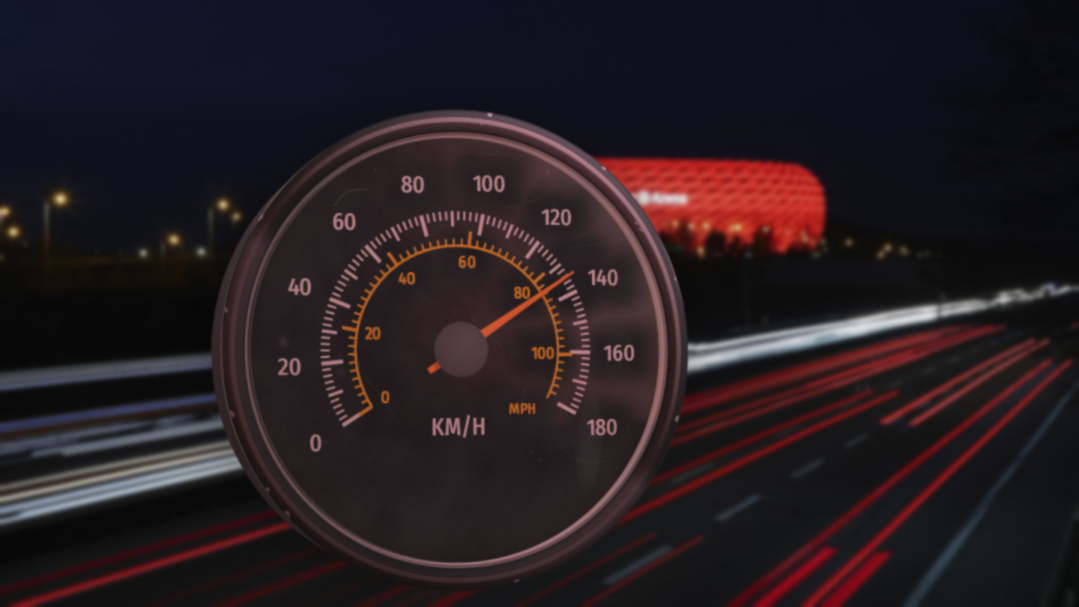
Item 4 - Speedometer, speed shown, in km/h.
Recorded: 134 km/h
